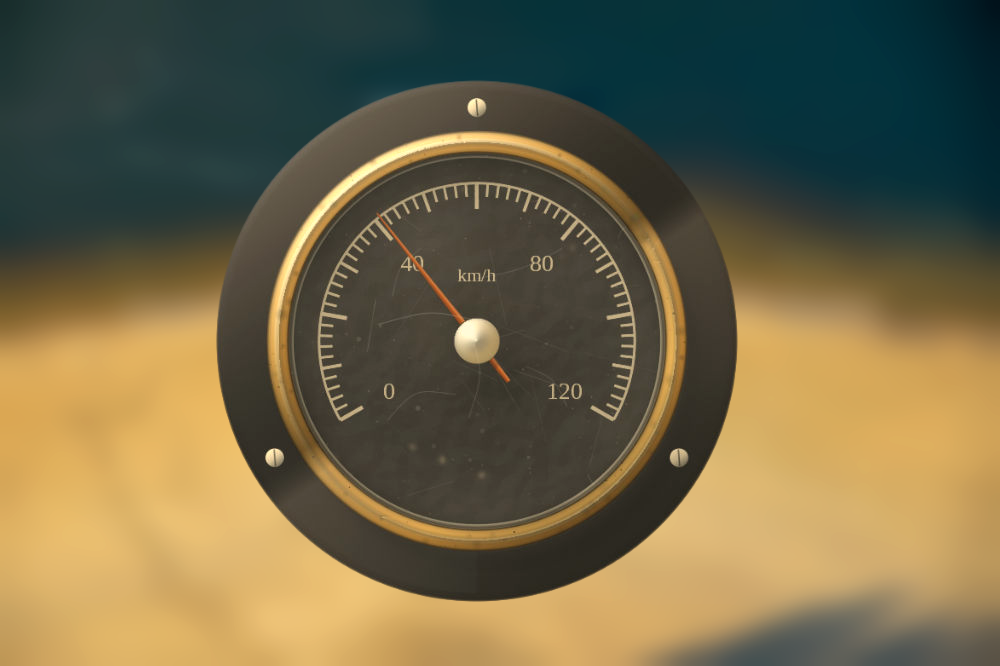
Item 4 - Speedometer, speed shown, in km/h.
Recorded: 41 km/h
